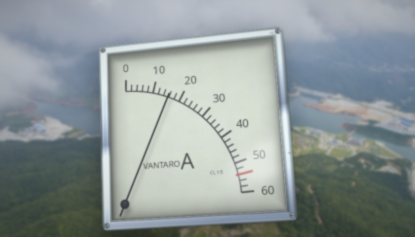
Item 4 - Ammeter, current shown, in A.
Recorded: 16 A
